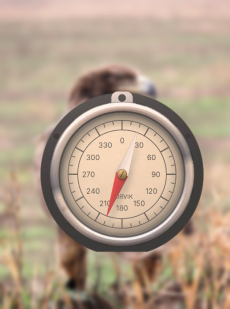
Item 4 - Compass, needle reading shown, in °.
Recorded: 200 °
